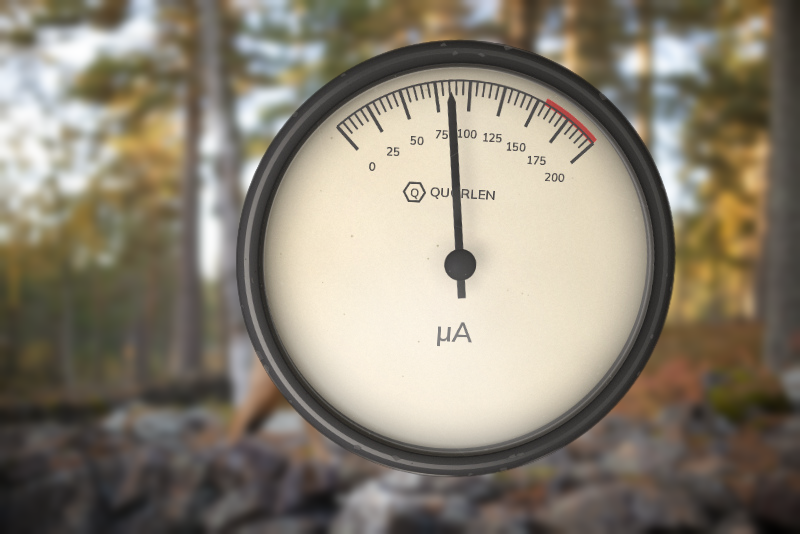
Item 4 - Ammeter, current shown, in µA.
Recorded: 85 µA
